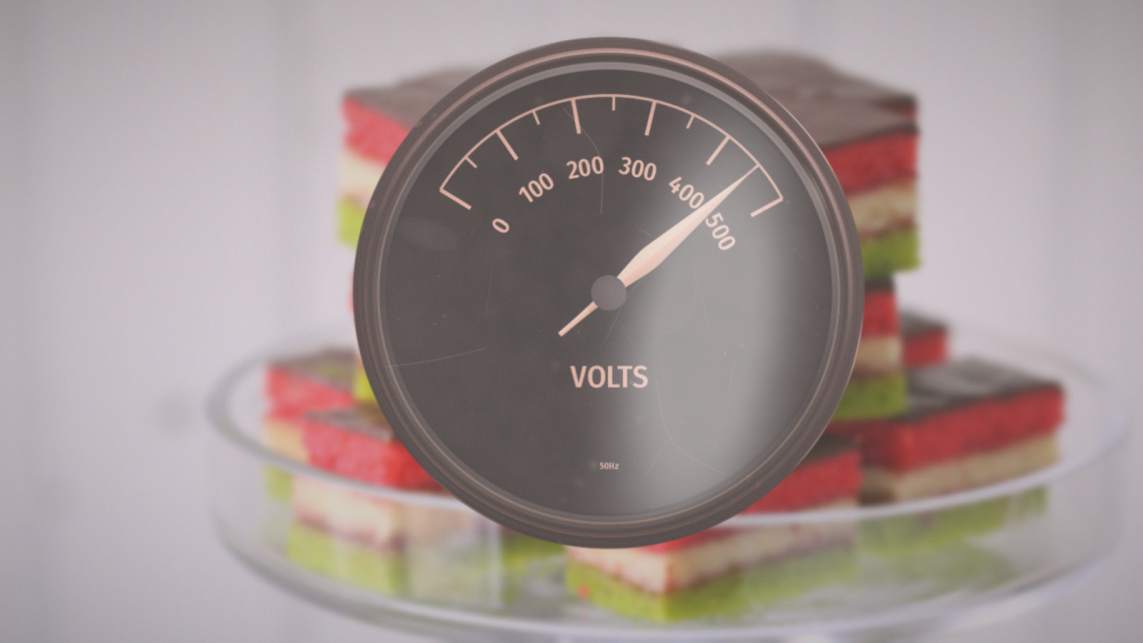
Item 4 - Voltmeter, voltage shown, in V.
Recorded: 450 V
